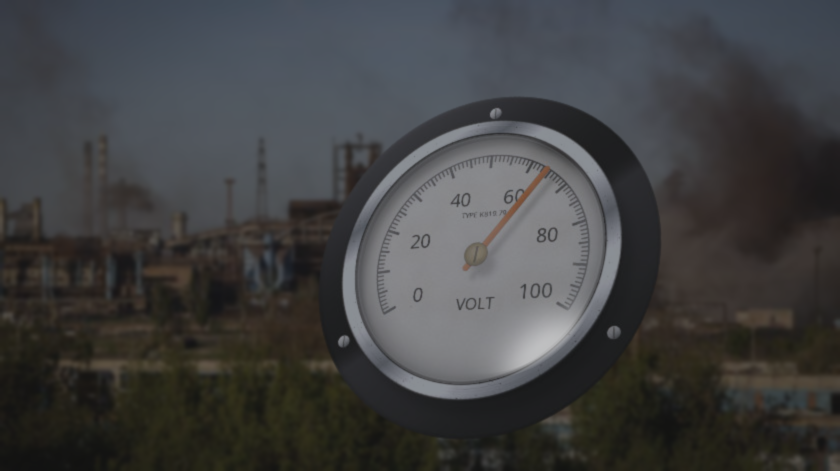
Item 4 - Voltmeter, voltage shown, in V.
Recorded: 65 V
